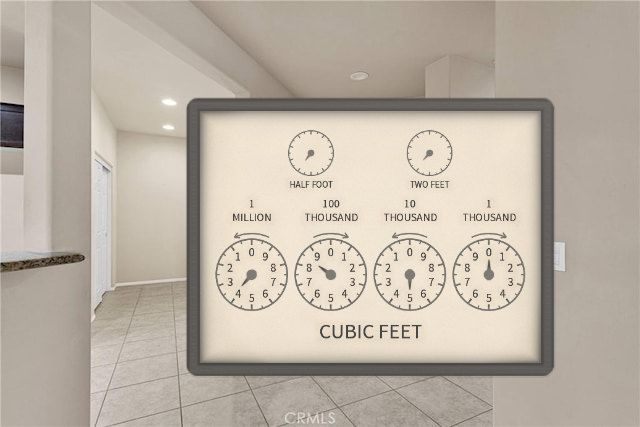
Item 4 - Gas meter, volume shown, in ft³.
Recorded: 385000 ft³
